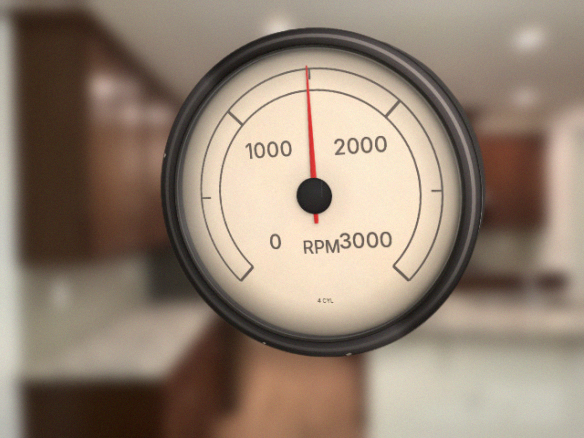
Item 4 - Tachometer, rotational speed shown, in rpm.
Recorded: 1500 rpm
